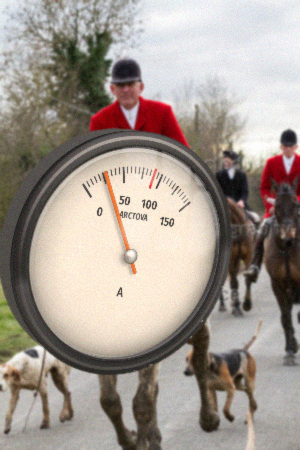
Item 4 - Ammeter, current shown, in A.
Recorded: 25 A
